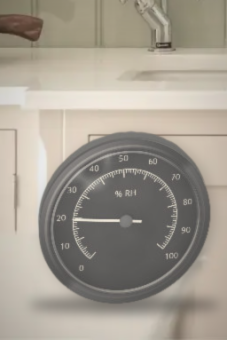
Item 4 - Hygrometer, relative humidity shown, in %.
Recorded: 20 %
